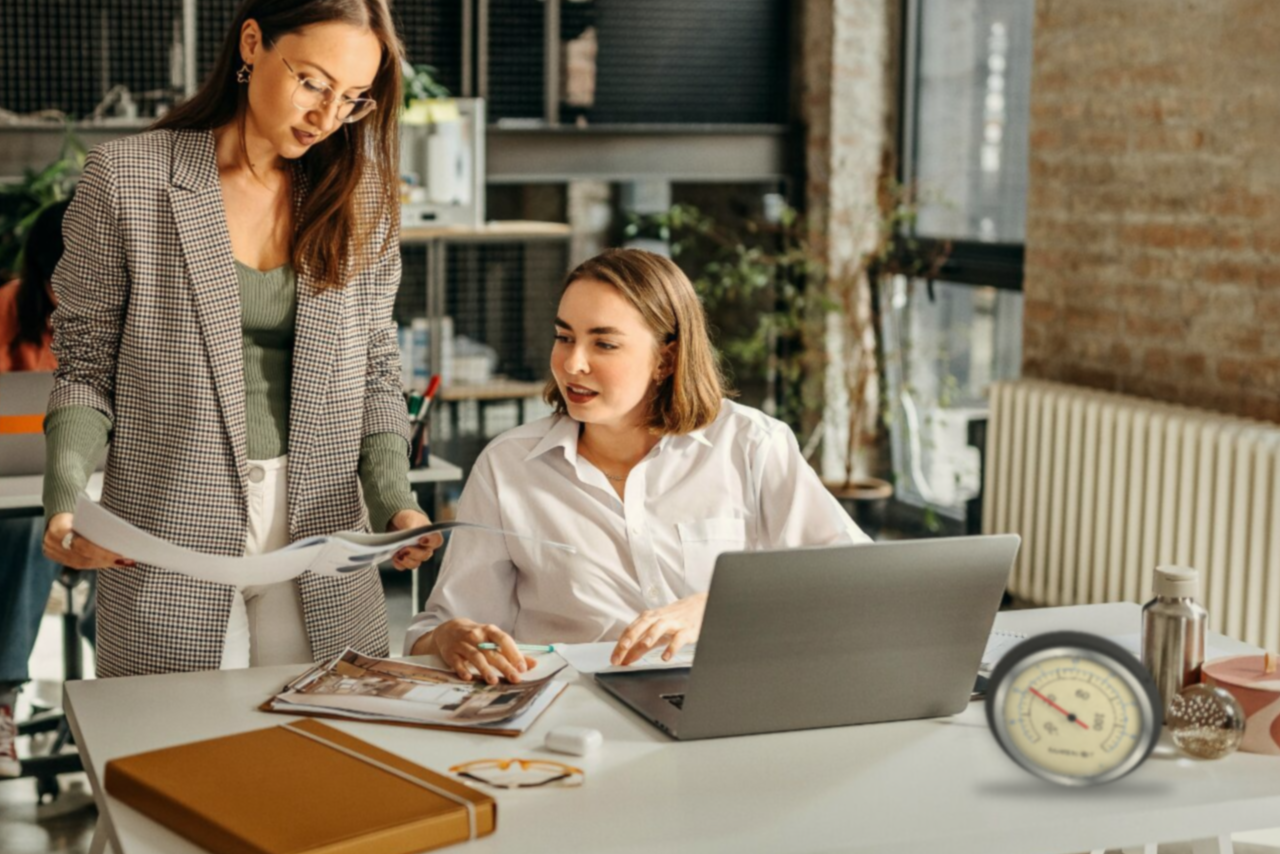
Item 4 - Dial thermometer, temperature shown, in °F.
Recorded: 20 °F
